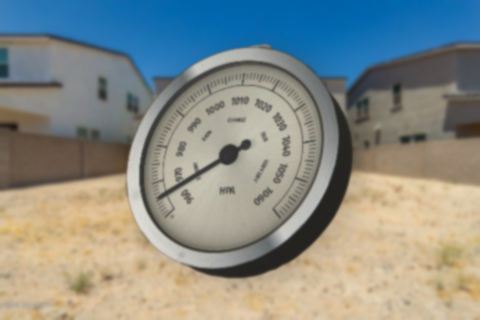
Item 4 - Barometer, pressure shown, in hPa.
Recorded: 965 hPa
